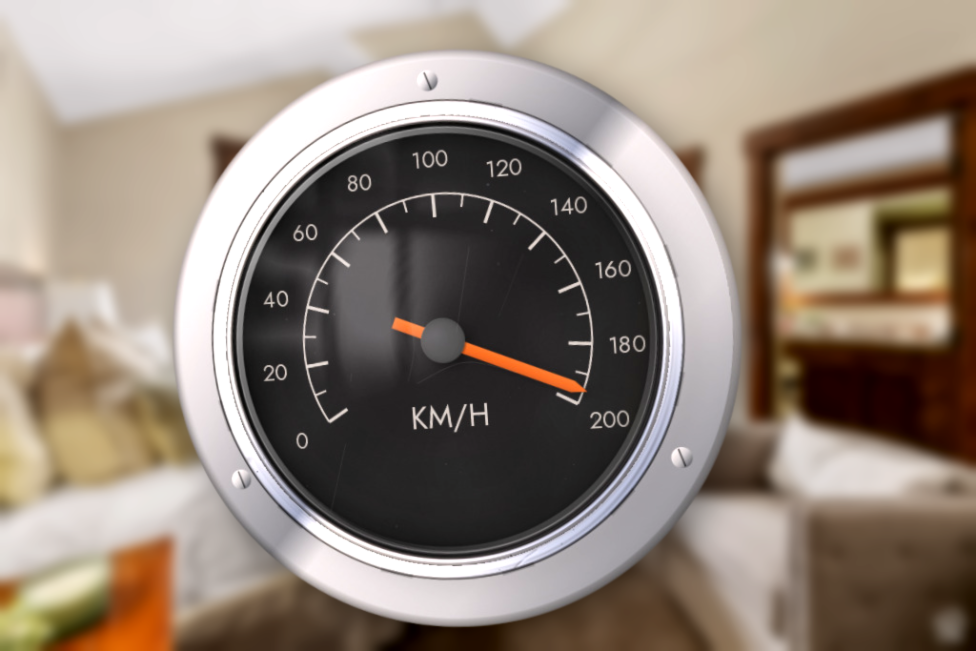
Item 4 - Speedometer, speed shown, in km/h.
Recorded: 195 km/h
